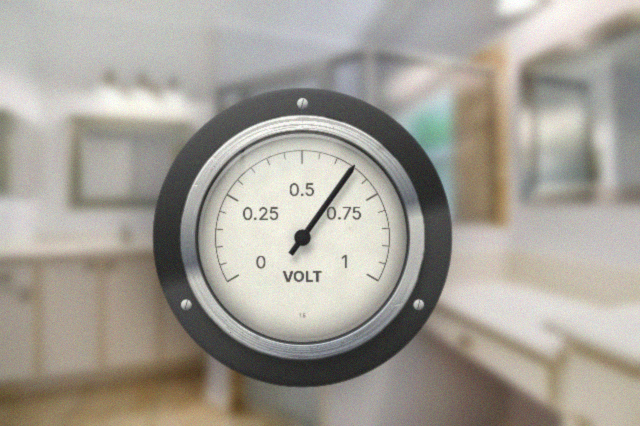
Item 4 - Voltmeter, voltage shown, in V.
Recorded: 0.65 V
